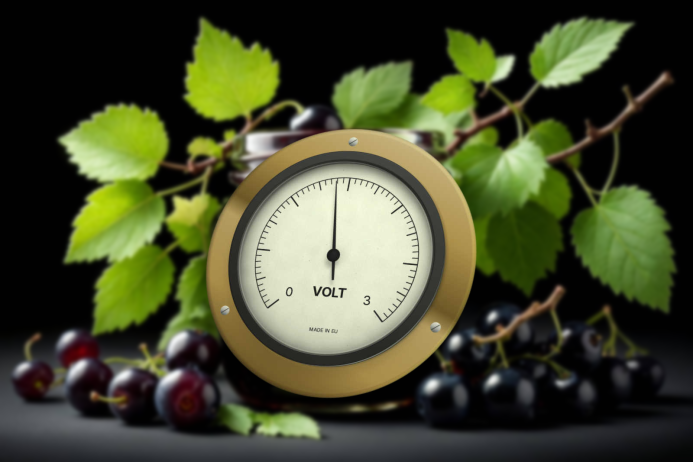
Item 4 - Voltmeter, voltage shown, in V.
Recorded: 1.4 V
